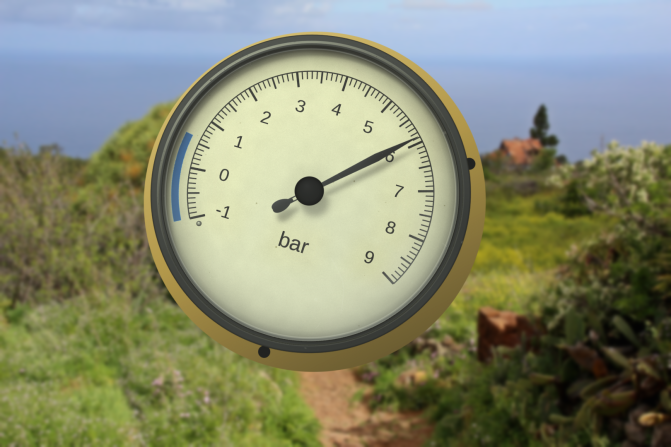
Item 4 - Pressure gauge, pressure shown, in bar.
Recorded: 5.9 bar
